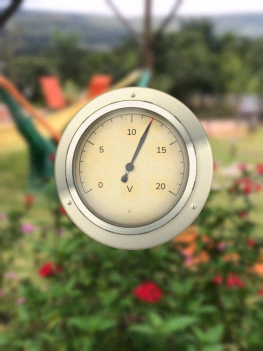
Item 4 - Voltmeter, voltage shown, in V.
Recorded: 12 V
